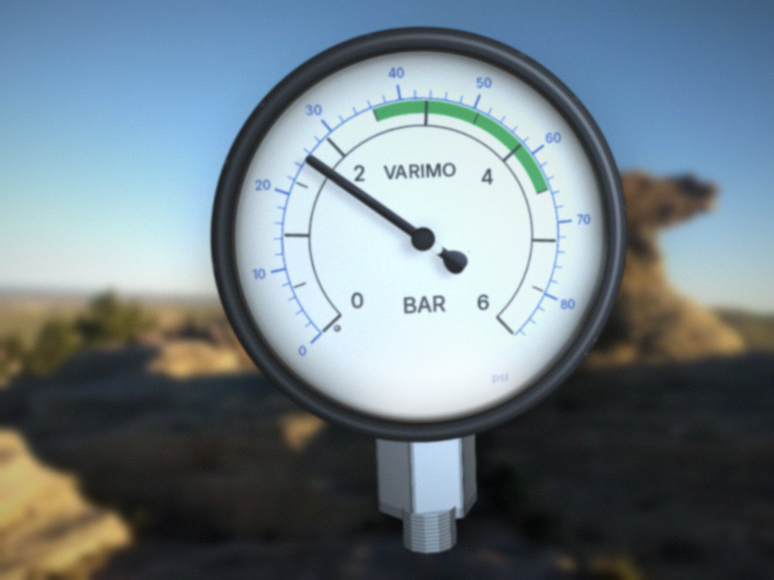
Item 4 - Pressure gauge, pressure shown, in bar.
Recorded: 1.75 bar
